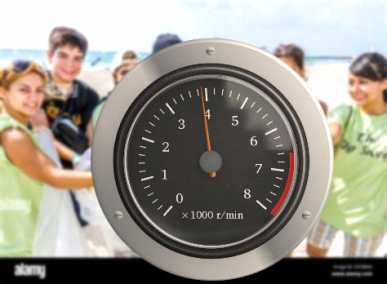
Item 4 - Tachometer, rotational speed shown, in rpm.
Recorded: 3900 rpm
